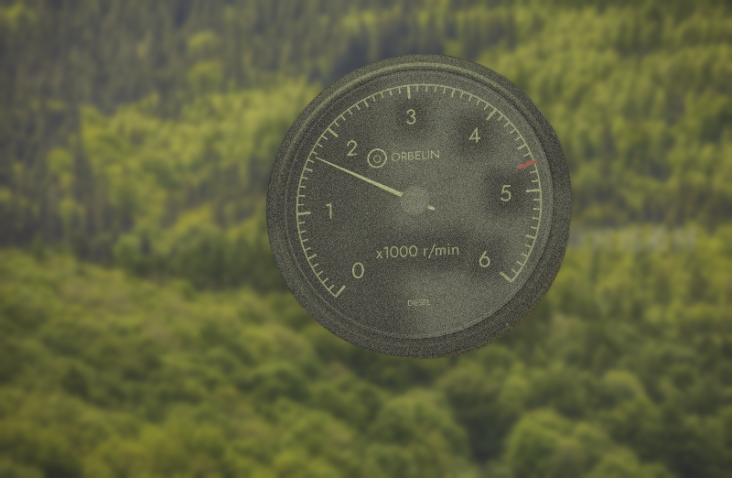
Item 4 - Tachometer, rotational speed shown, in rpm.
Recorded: 1650 rpm
